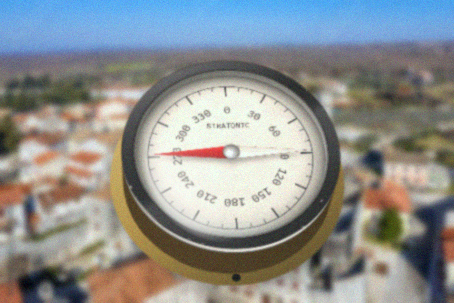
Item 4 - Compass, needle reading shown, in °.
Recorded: 270 °
